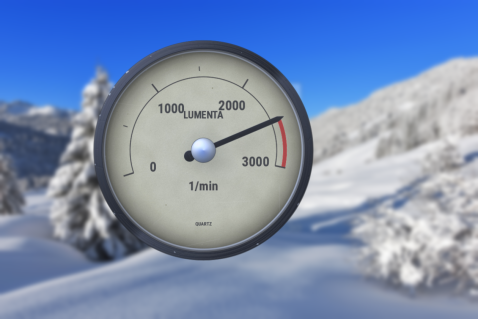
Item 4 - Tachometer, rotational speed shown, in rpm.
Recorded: 2500 rpm
